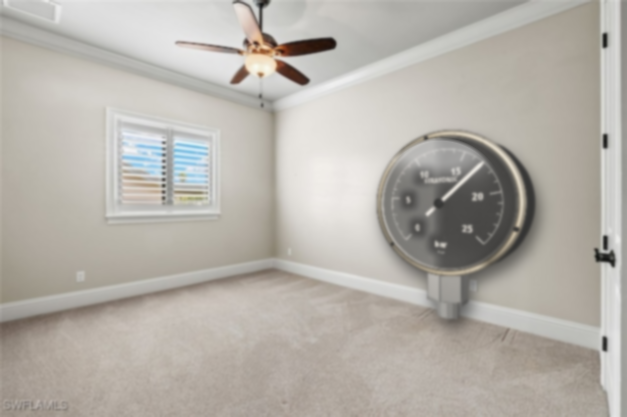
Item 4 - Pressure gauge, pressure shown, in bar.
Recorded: 17 bar
